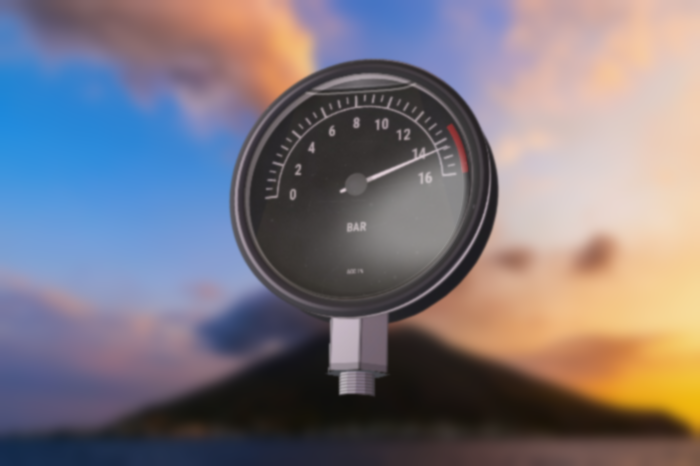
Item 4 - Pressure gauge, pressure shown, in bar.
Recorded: 14.5 bar
